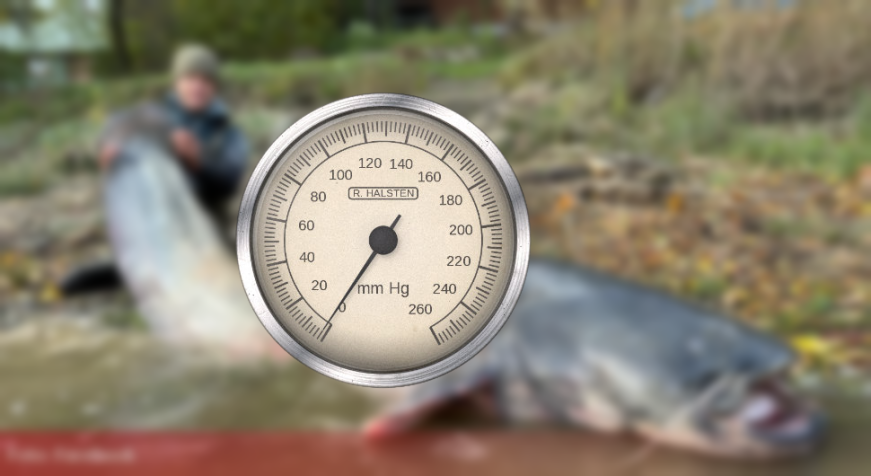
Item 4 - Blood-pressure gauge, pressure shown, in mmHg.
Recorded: 2 mmHg
